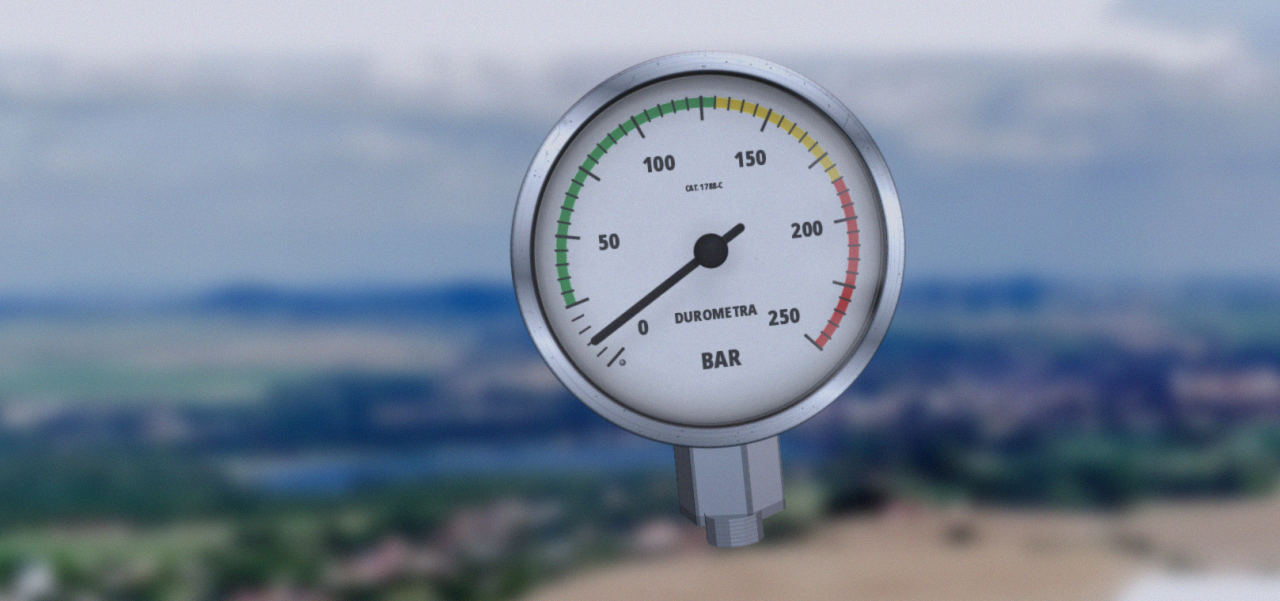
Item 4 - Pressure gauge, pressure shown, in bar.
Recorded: 10 bar
